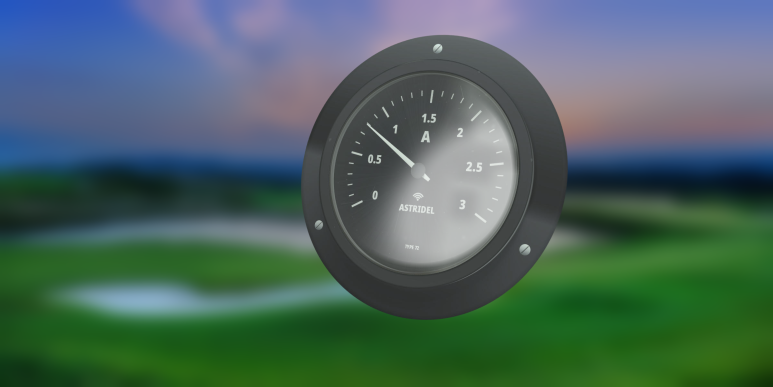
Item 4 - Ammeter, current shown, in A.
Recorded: 0.8 A
